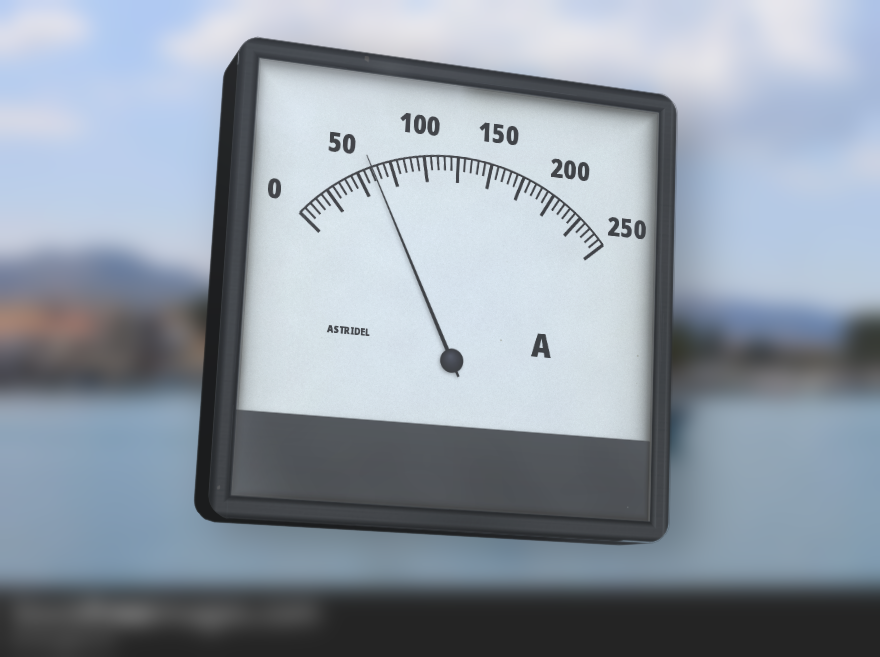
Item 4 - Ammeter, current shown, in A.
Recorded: 60 A
